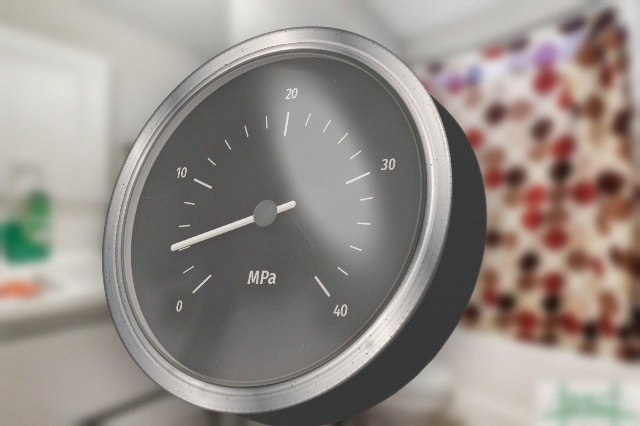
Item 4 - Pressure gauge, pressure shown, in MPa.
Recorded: 4 MPa
